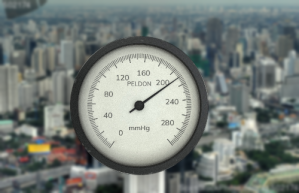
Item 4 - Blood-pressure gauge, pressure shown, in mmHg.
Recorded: 210 mmHg
